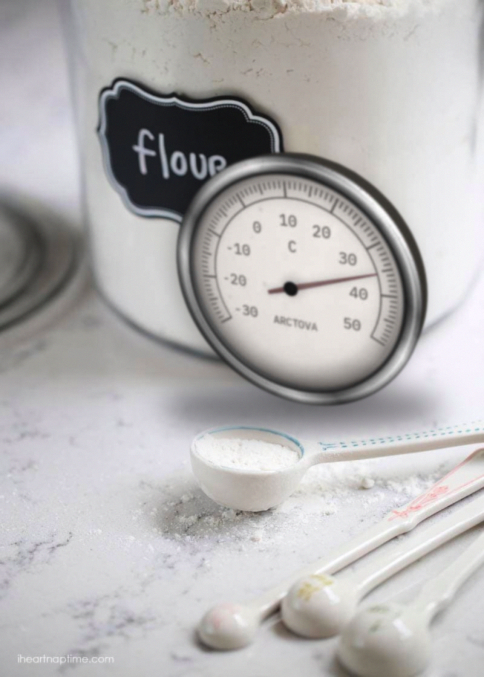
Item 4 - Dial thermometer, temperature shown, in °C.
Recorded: 35 °C
